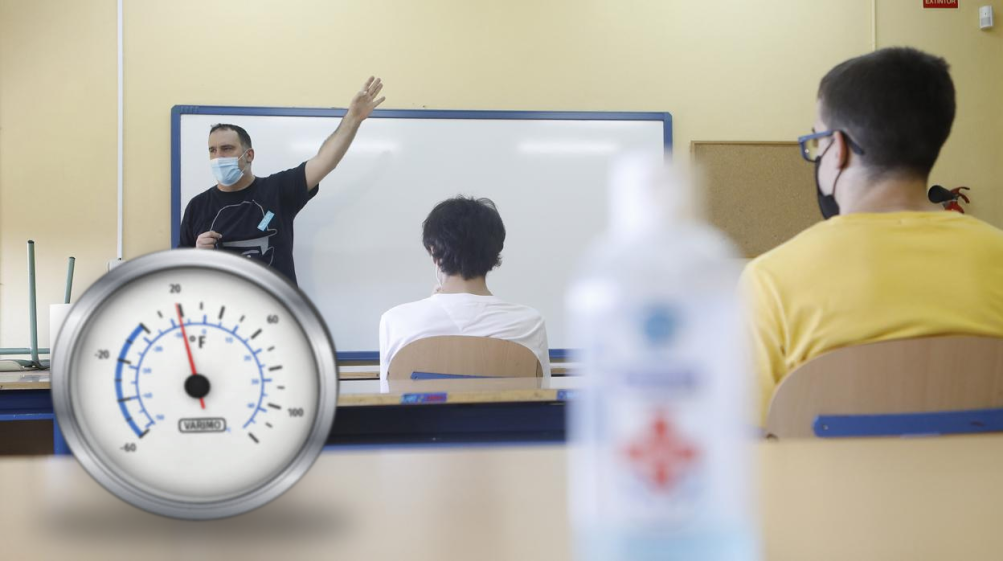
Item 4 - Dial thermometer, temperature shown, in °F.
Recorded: 20 °F
